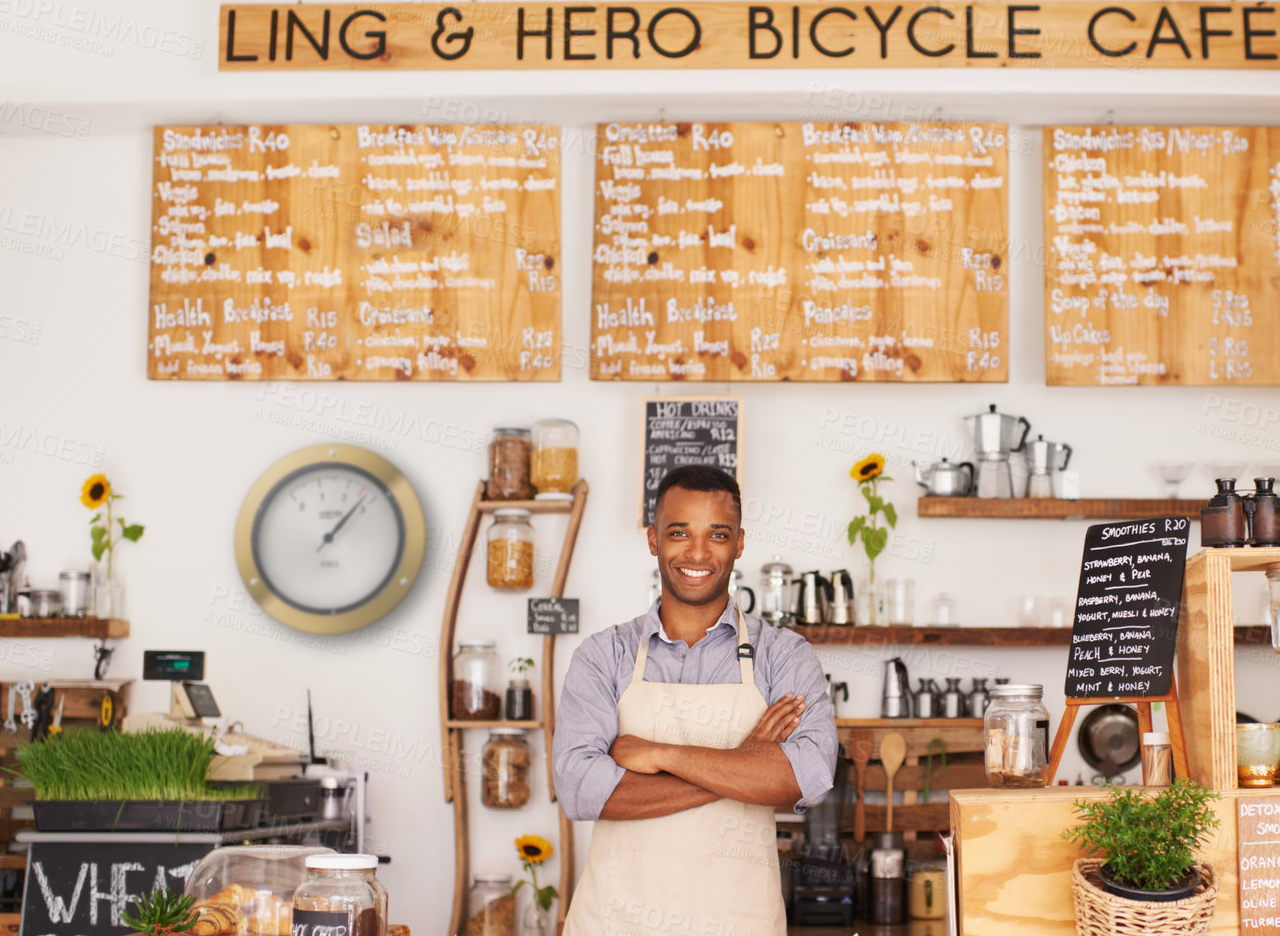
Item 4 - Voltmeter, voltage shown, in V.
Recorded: 2.75 V
